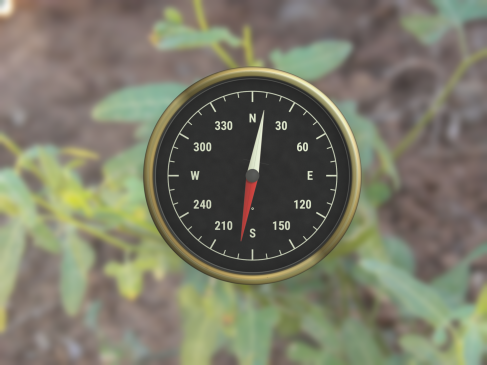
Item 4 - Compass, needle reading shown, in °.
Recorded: 190 °
